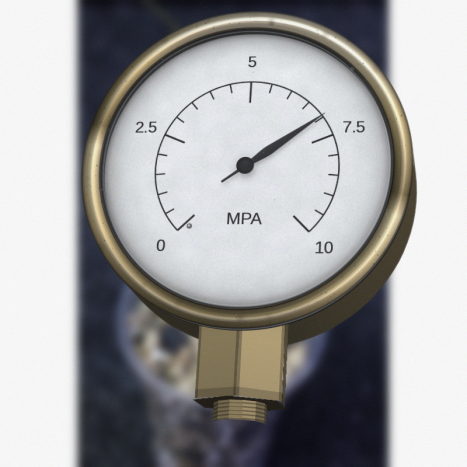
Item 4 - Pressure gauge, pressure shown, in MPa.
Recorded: 7 MPa
